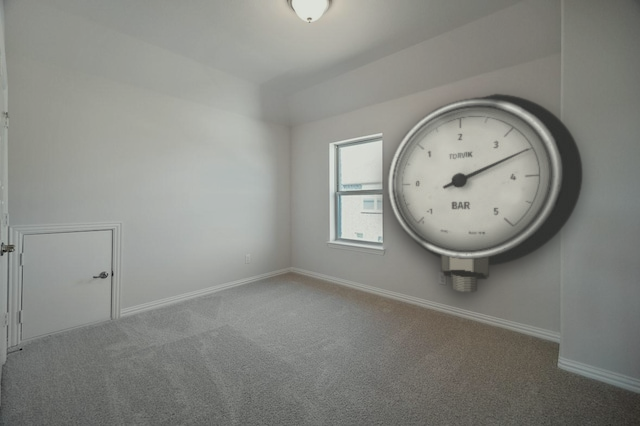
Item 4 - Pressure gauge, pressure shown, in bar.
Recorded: 3.5 bar
